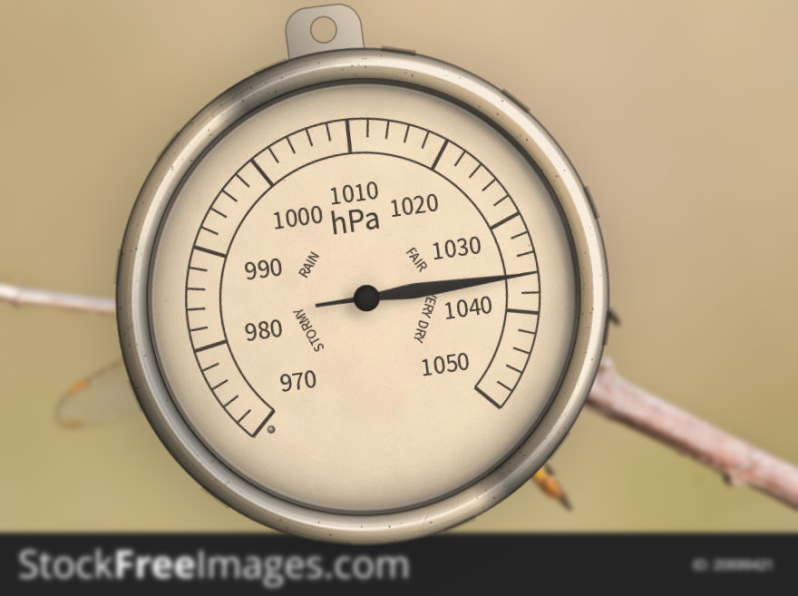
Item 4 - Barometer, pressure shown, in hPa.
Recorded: 1036 hPa
